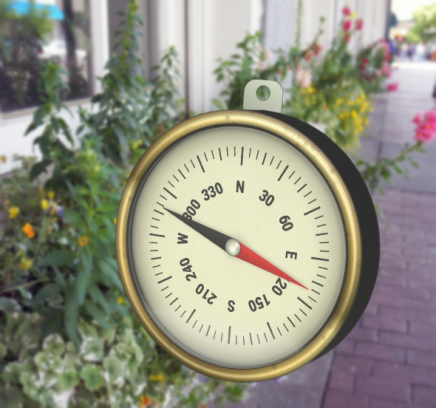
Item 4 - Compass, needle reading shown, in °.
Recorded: 110 °
